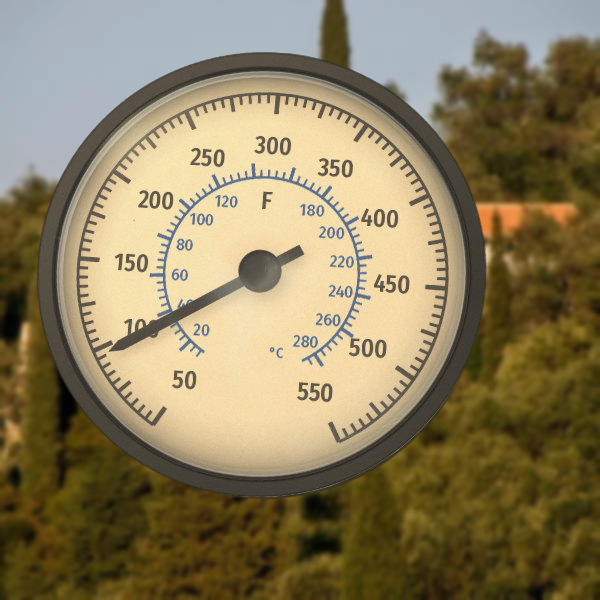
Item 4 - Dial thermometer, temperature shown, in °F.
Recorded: 95 °F
